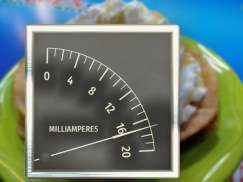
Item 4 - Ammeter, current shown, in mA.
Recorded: 17 mA
